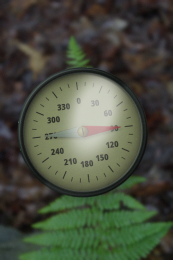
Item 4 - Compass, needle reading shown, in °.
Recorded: 90 °
